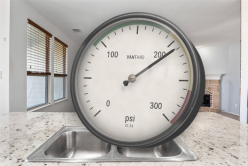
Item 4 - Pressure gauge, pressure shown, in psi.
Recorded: 210 psi
